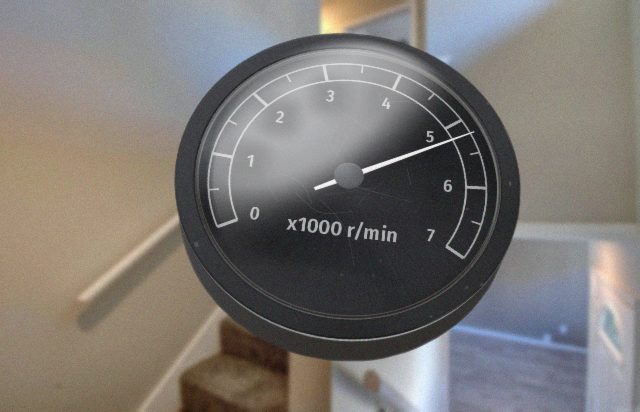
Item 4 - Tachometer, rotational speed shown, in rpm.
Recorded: 5250 rpm
